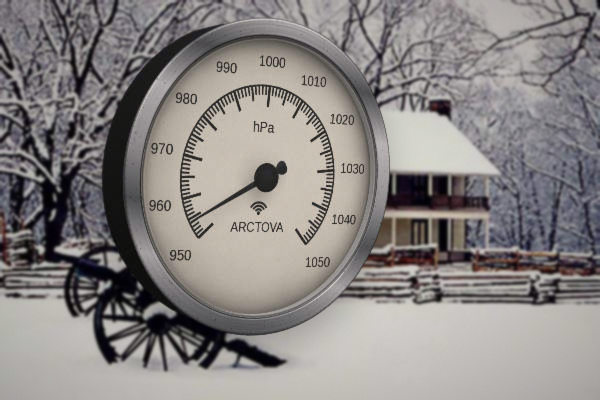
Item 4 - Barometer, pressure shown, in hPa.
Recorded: 955 hPa
